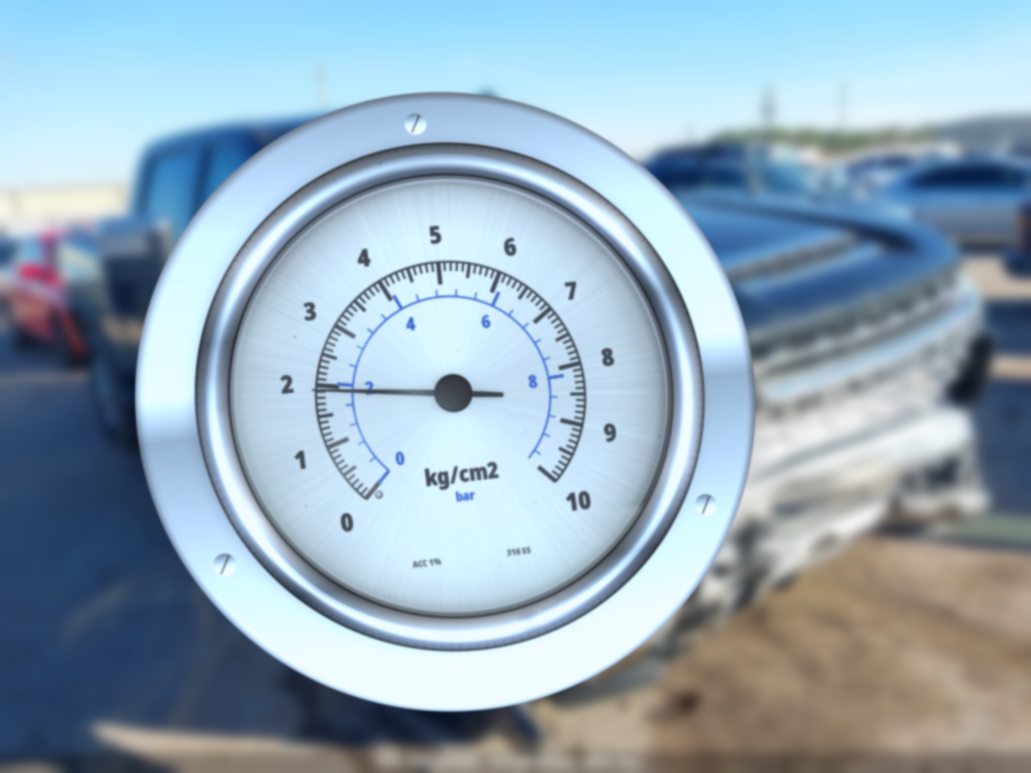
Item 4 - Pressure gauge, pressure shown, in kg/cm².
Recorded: 1.9 kg/cm²
